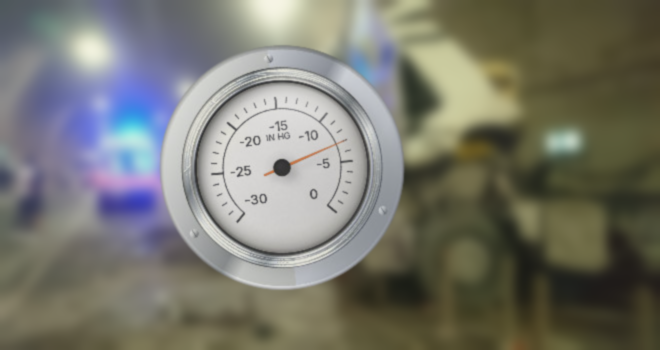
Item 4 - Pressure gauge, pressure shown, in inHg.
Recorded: -7 inHg
